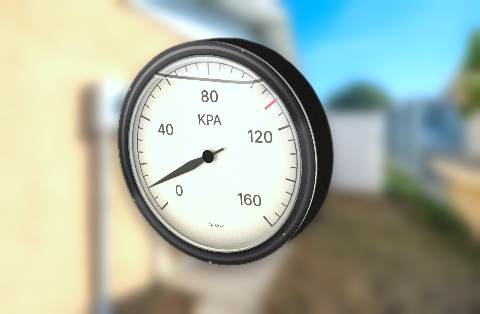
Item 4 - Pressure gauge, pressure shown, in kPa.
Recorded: 10 kPa
